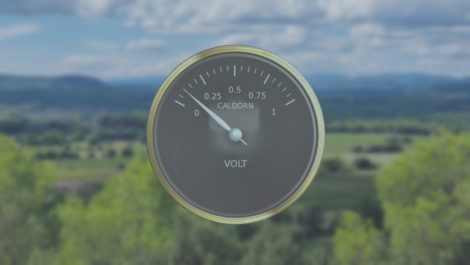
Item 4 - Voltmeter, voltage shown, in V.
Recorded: 0.1 V
